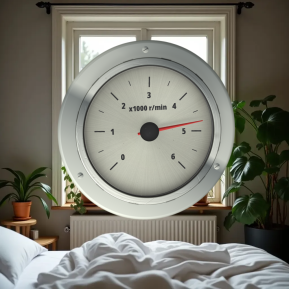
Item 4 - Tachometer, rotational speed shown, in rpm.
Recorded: 4750 rpm
